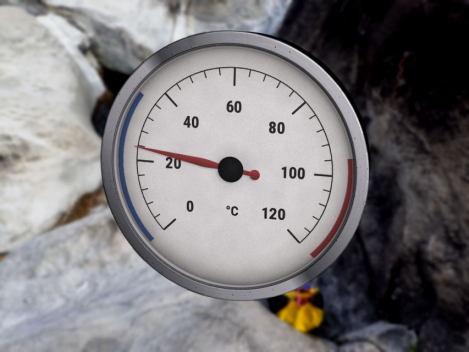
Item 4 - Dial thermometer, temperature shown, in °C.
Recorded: 24 °C
